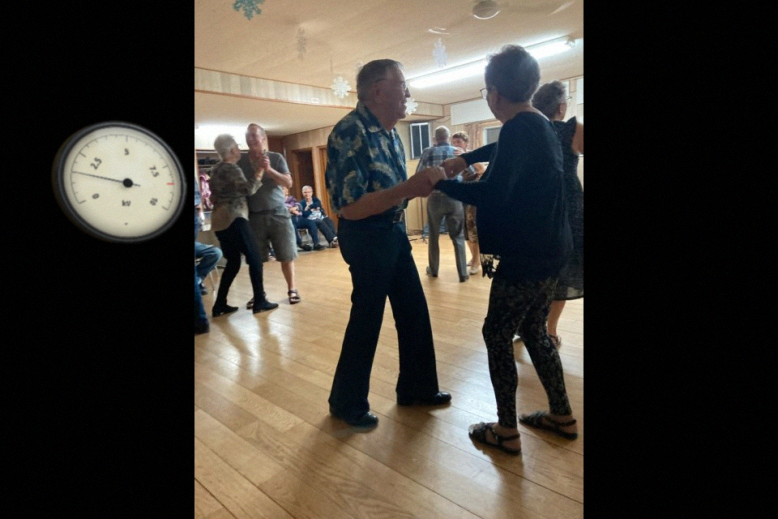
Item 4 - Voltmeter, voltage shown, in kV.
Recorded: 1.5 kV
